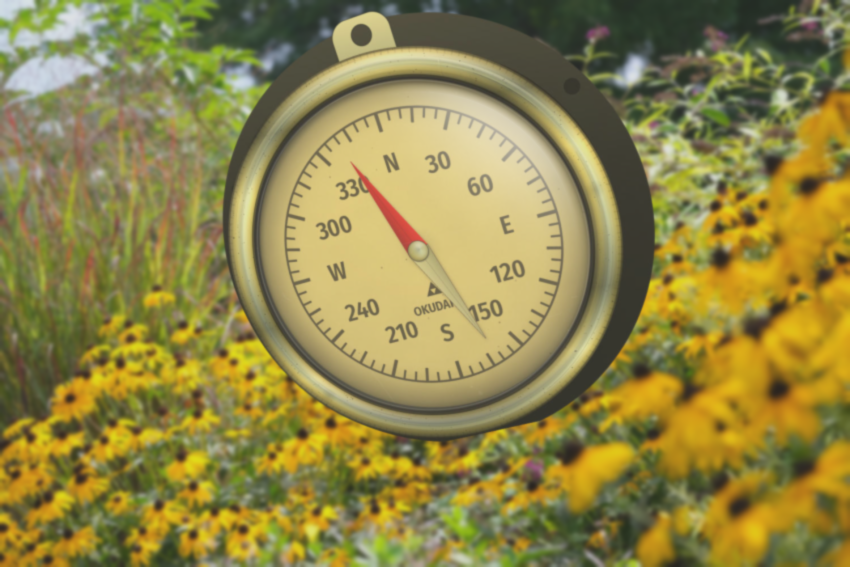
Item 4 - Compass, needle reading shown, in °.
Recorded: 340 °
